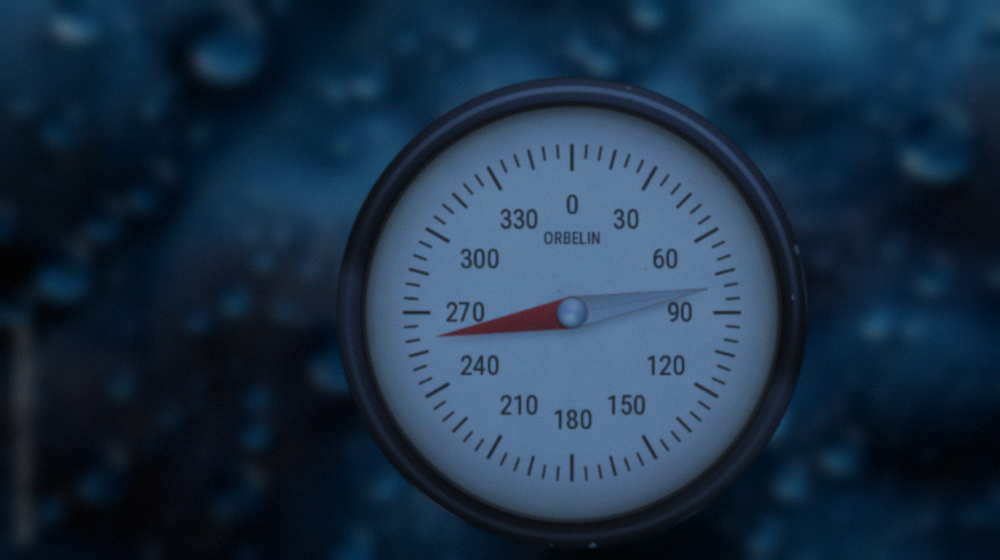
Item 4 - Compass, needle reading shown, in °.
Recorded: 260 °
